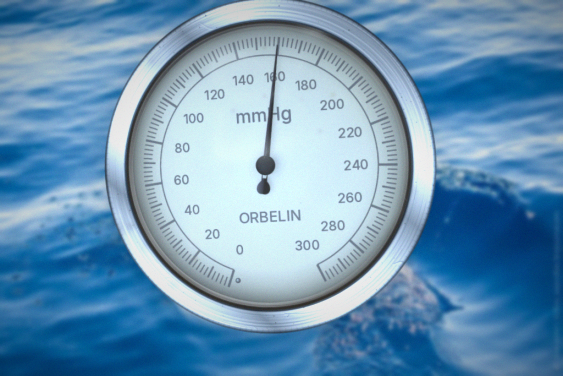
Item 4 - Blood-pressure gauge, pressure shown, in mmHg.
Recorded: 160 mmHg
